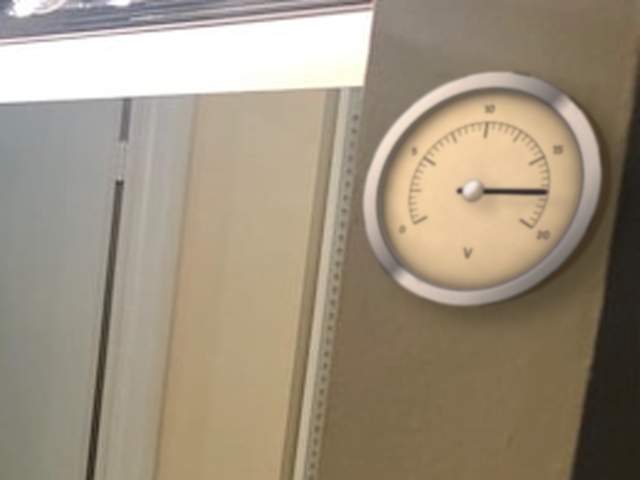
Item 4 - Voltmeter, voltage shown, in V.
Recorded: 17.5 V
